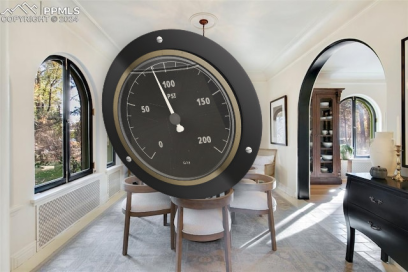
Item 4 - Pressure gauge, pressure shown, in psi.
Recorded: 90 psi
